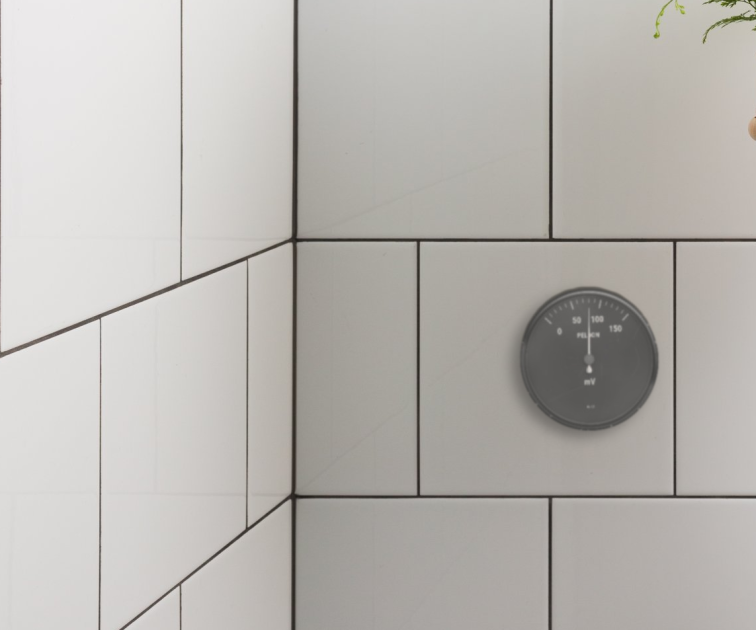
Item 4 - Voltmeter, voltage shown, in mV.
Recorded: 80 mV
